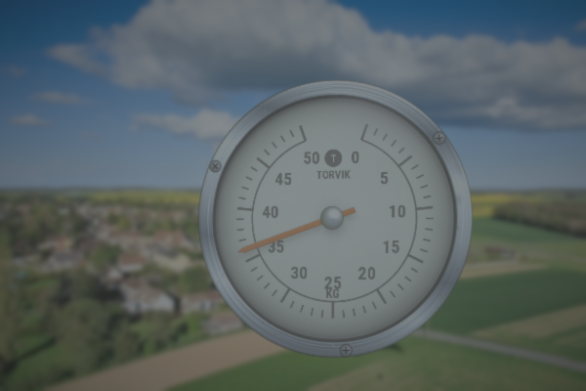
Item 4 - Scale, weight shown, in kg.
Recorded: 36 kg
